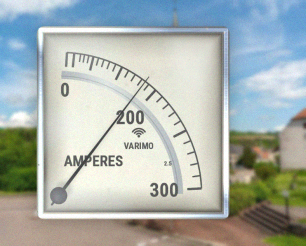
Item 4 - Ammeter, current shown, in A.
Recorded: 185 A
